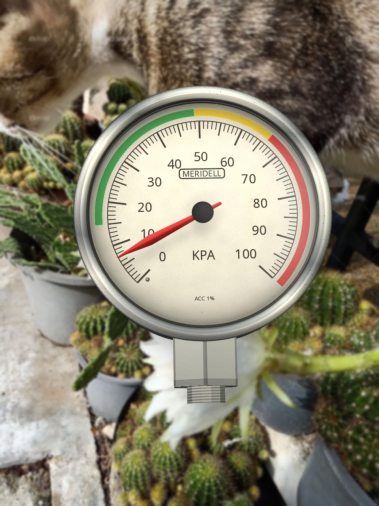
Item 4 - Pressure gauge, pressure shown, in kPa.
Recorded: 7 kPa
